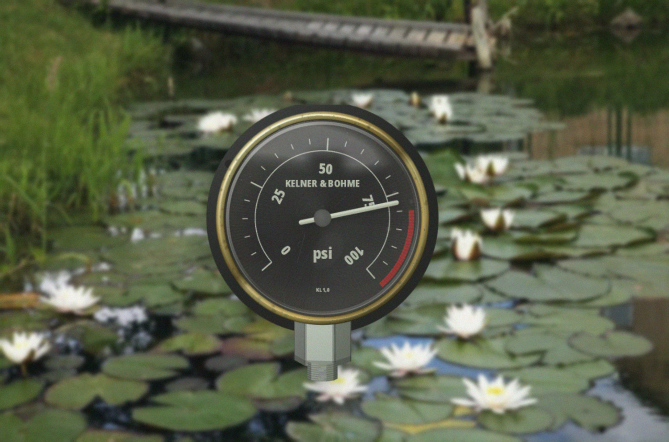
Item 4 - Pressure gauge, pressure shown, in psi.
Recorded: 77.5 psi
